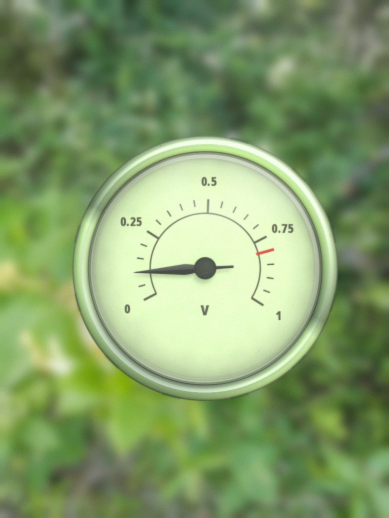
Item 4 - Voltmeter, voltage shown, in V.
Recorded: 0.1 V
